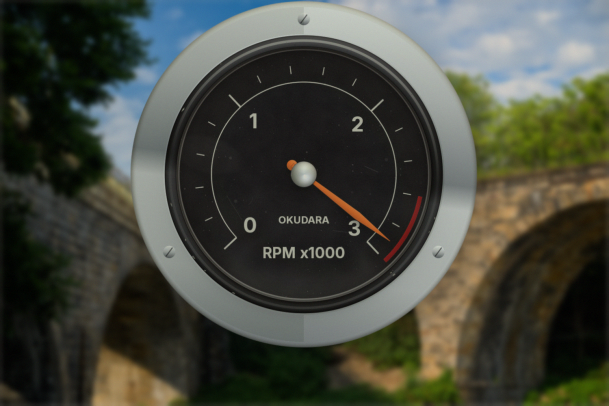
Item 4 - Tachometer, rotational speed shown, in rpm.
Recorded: 2900 rpm
